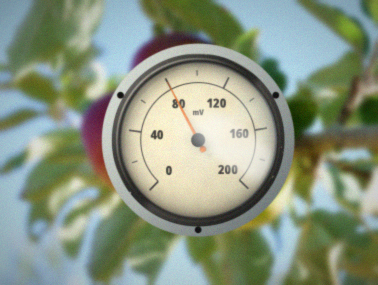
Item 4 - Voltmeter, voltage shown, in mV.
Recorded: 80 mV
